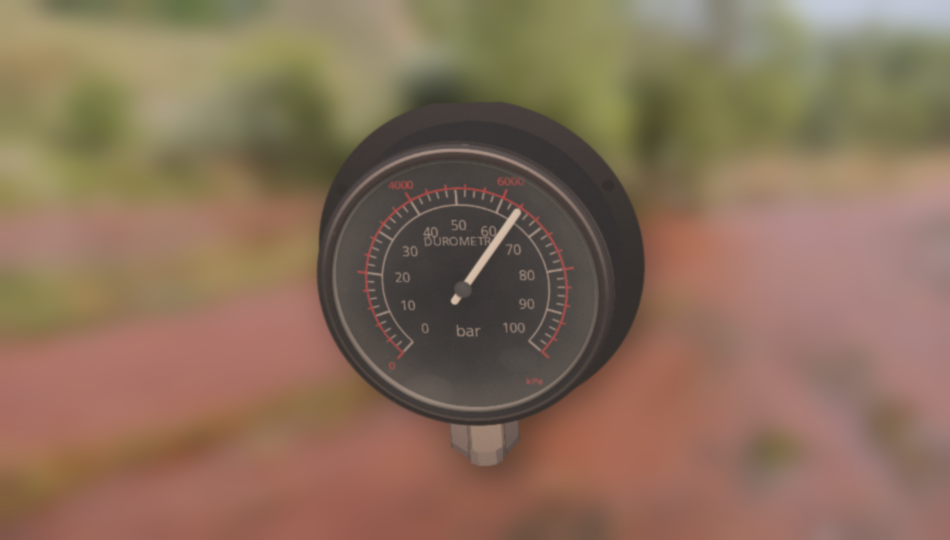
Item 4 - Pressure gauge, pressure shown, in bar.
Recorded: 64 bar
